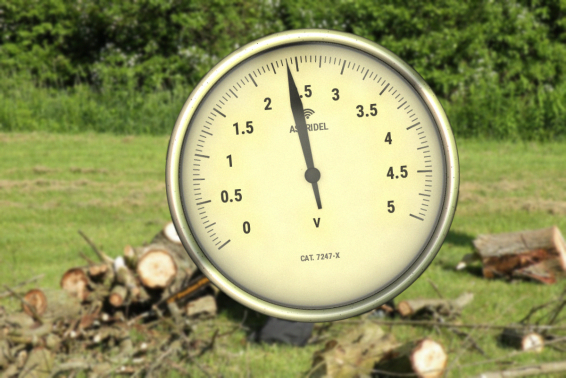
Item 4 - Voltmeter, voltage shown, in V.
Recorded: 2.4 V
